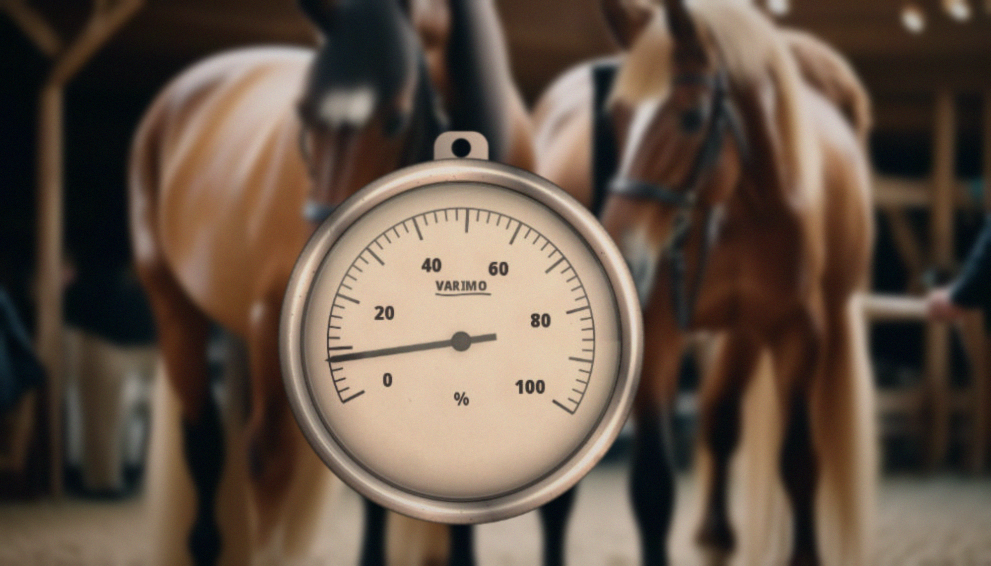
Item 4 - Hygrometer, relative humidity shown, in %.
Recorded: 8 %
